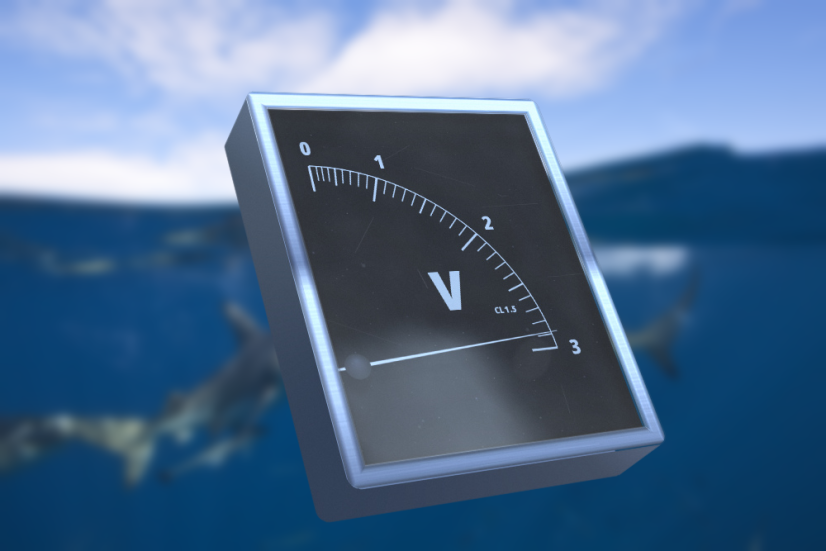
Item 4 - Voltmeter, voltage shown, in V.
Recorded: 2.9 V
